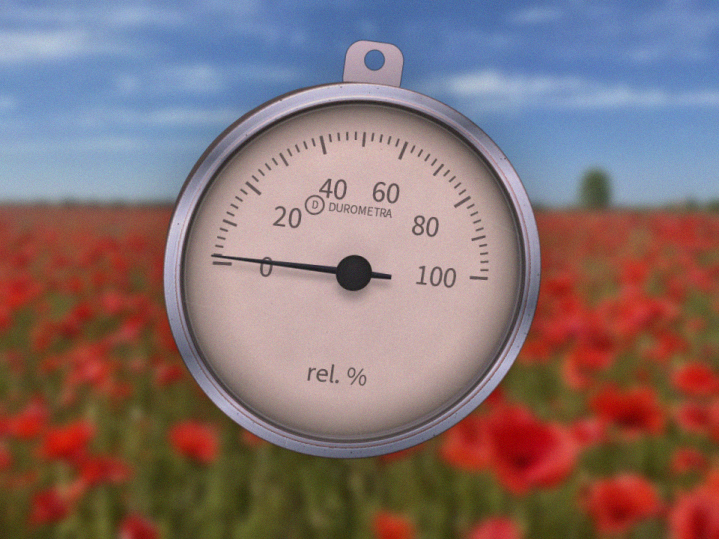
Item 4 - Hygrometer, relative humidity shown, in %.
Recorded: 2 %
